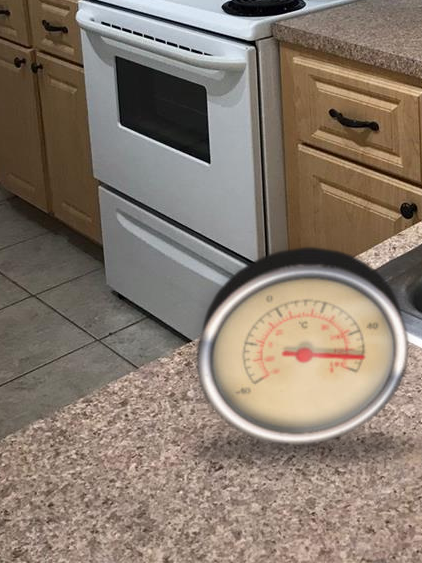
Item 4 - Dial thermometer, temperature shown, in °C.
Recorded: 52 °C
